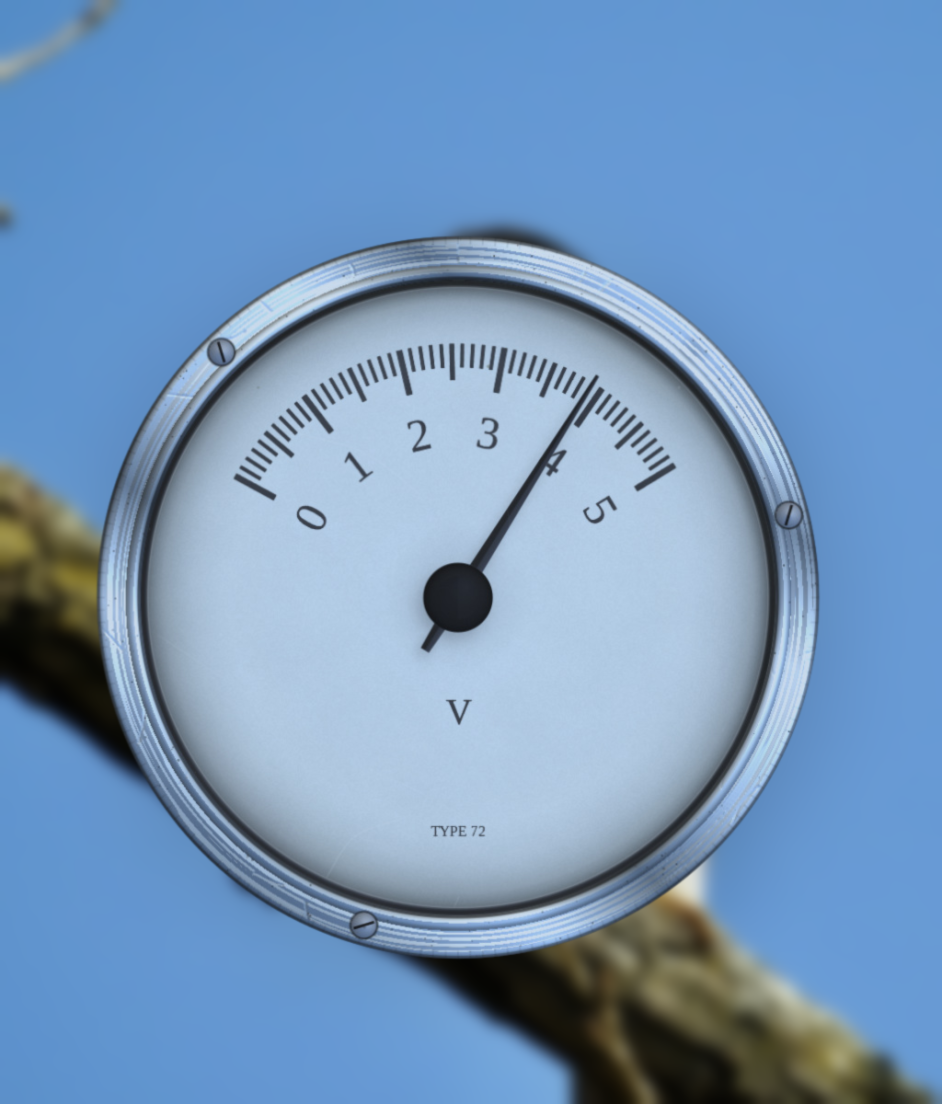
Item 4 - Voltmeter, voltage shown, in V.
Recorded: 3.9 V
